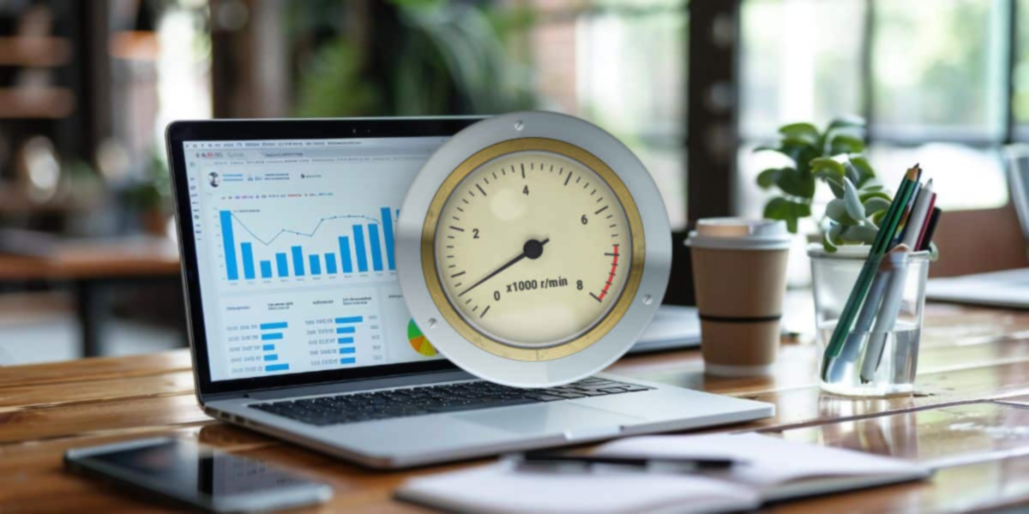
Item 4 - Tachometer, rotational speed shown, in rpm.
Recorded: 600 rpm
